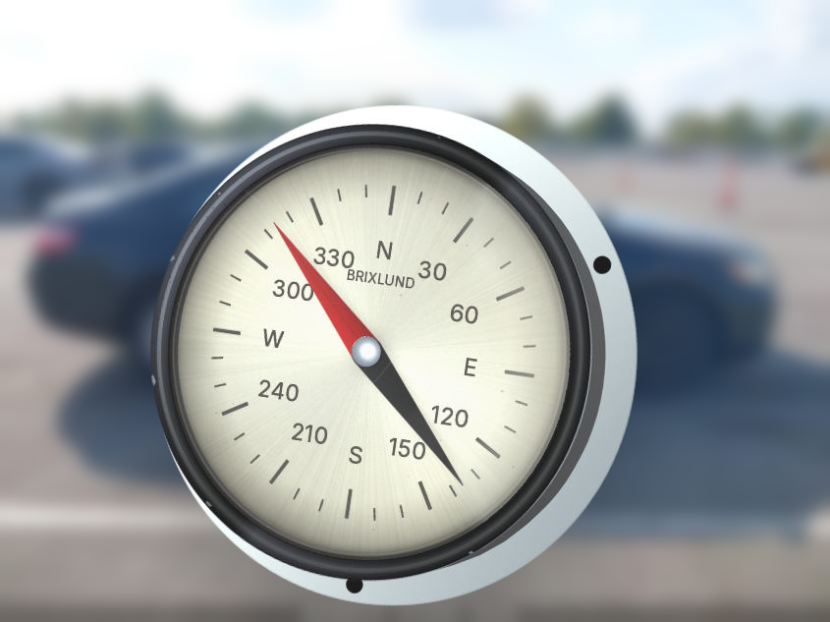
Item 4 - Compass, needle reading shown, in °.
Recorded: 315 °
